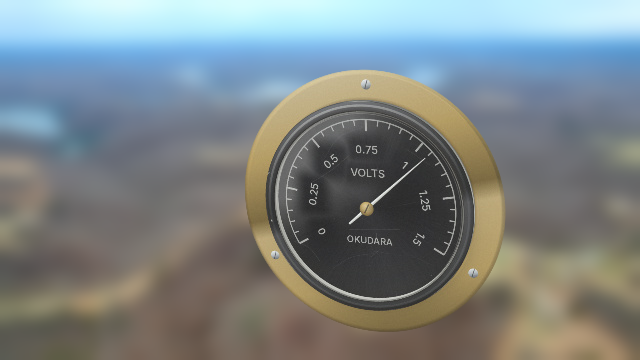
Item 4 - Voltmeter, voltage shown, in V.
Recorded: 1.05 V
